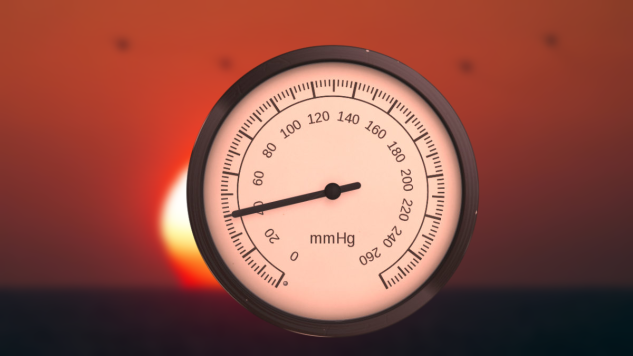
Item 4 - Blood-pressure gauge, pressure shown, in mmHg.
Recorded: 40 mmHg
